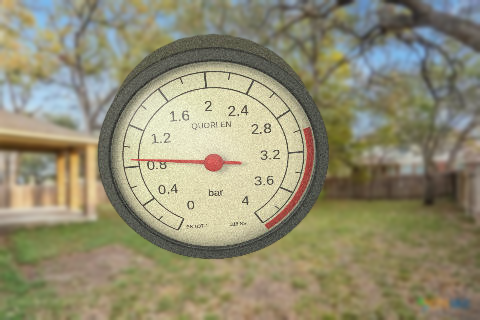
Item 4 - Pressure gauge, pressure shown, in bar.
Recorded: 0.9 bar
